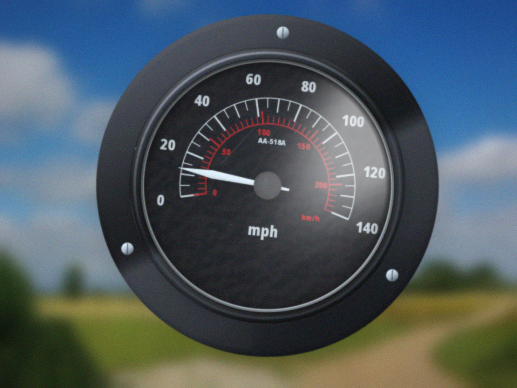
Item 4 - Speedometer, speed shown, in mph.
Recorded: 12.5 mph
